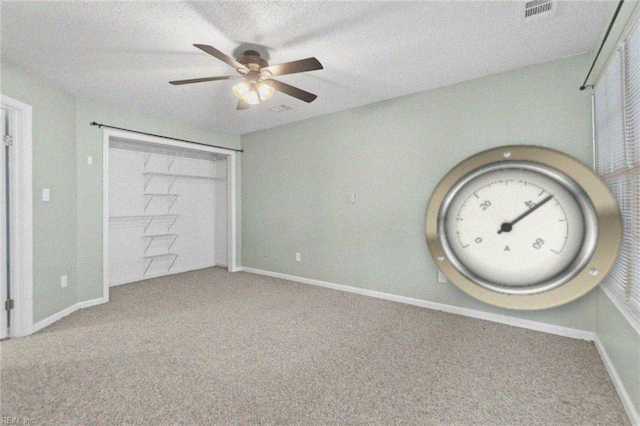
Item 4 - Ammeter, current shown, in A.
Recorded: 42.5 A
